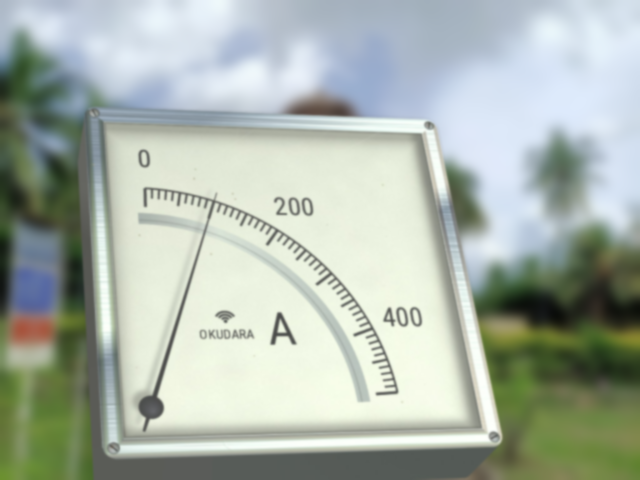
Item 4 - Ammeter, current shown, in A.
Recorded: 100 A
